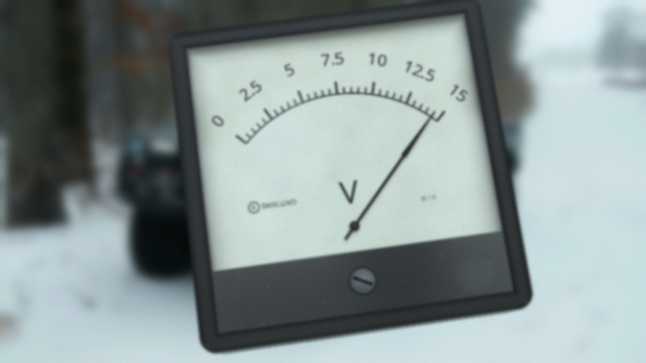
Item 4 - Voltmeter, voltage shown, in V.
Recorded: 14.5 V
